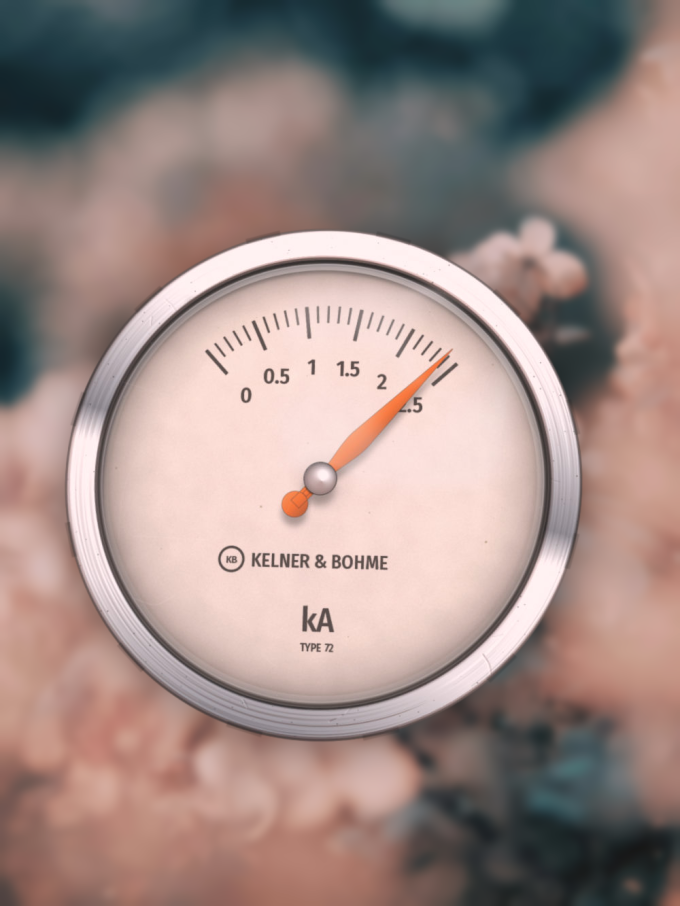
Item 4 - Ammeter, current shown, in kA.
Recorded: 2.4 kA
